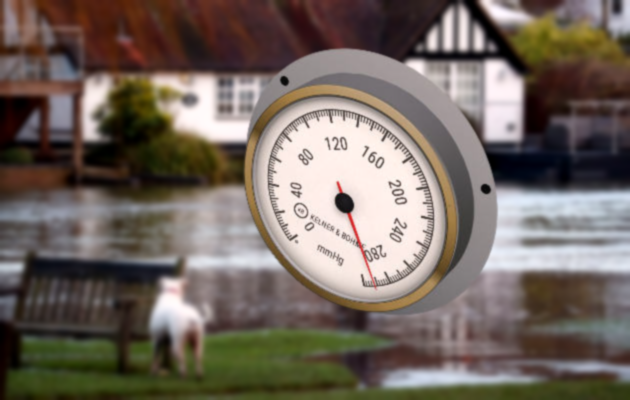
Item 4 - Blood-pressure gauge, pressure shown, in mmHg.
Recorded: 290 mmHg
